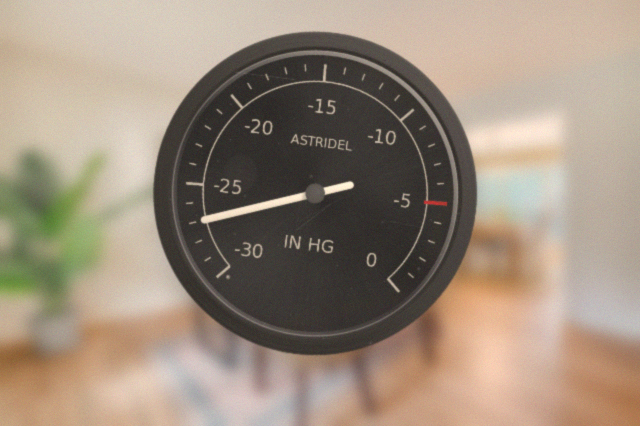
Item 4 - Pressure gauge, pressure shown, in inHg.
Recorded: -27 inHg
